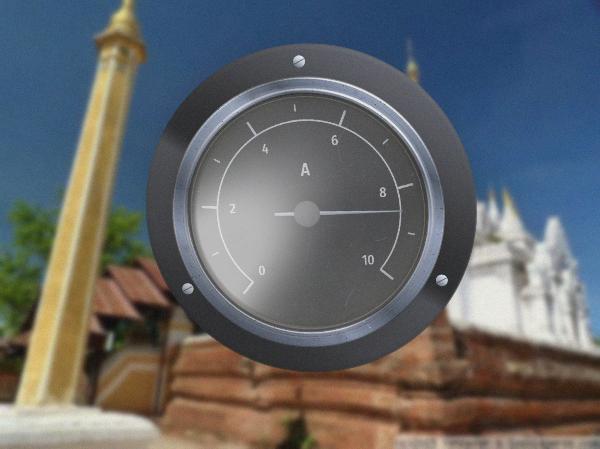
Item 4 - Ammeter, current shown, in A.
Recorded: 8.5 A
